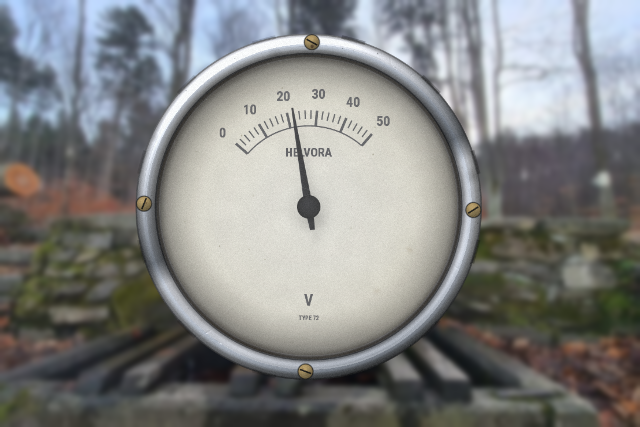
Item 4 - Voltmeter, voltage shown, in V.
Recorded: 22 V
